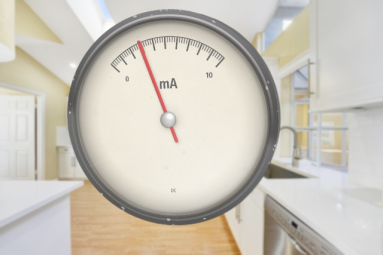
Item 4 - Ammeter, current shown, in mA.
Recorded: 3 mA
